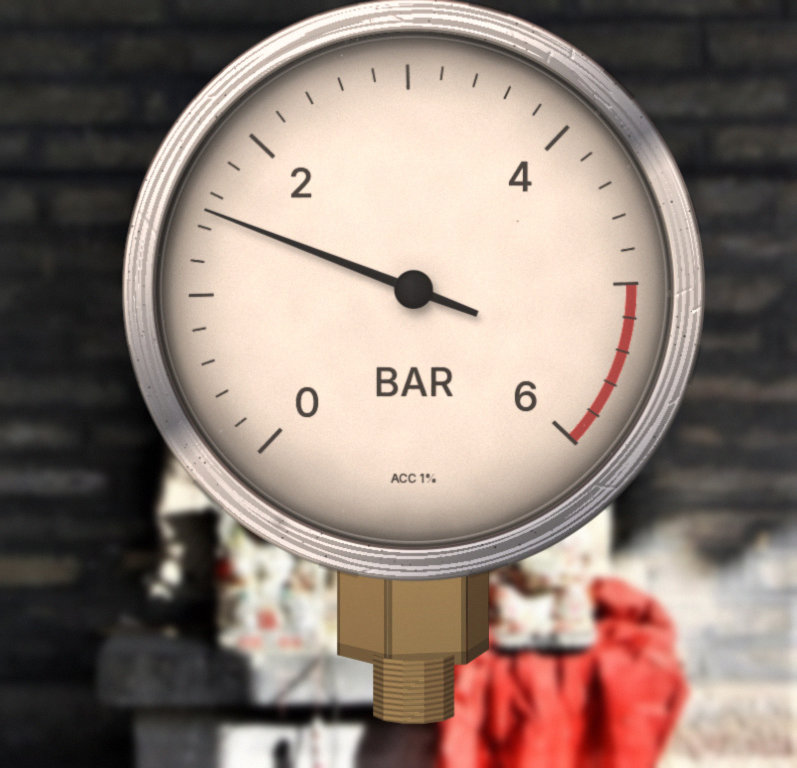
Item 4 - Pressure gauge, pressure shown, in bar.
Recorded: 1.5 bar
